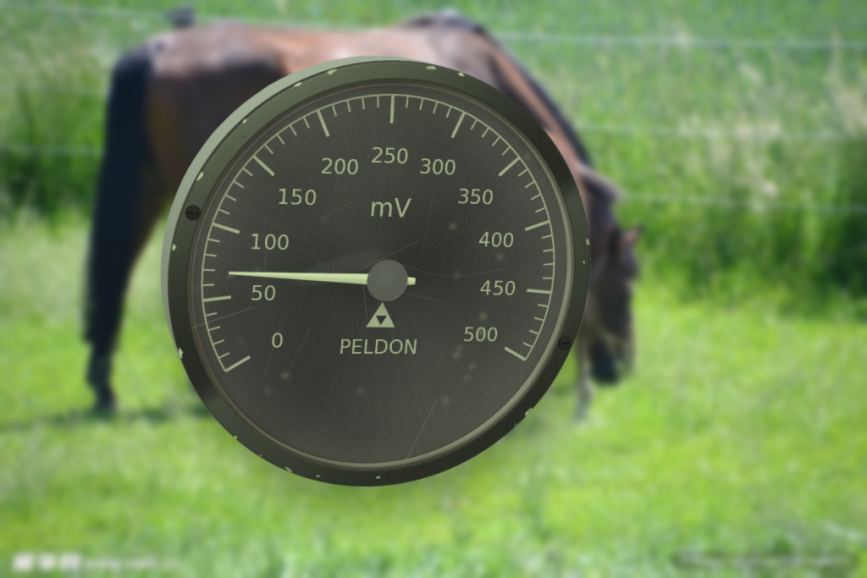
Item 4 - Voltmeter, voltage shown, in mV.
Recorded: 70 mV
